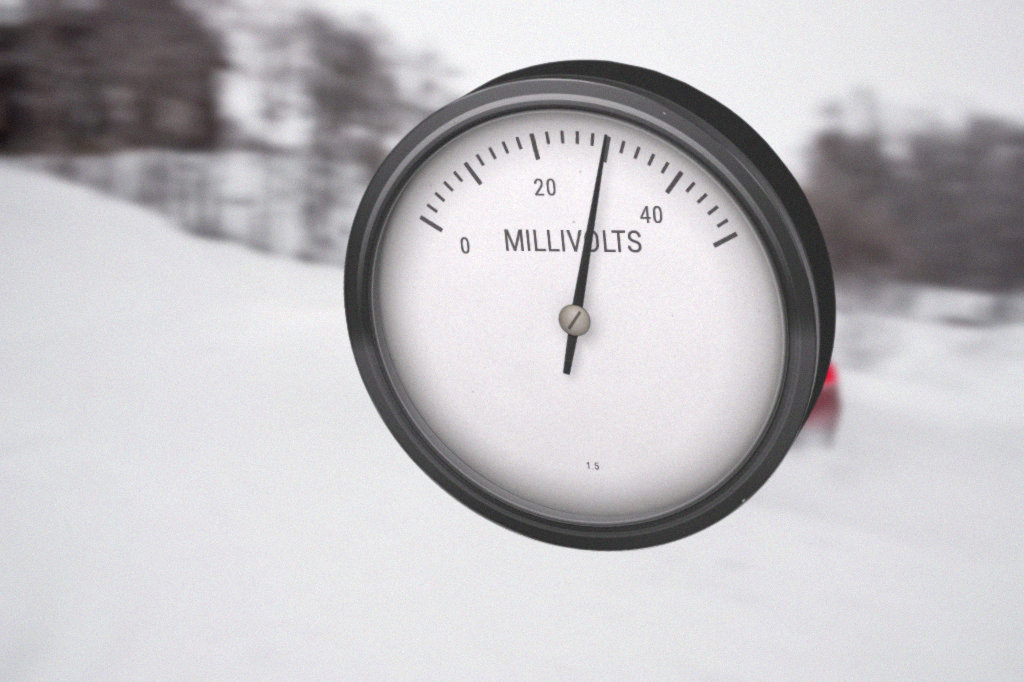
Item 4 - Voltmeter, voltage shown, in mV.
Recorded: 30 mV
